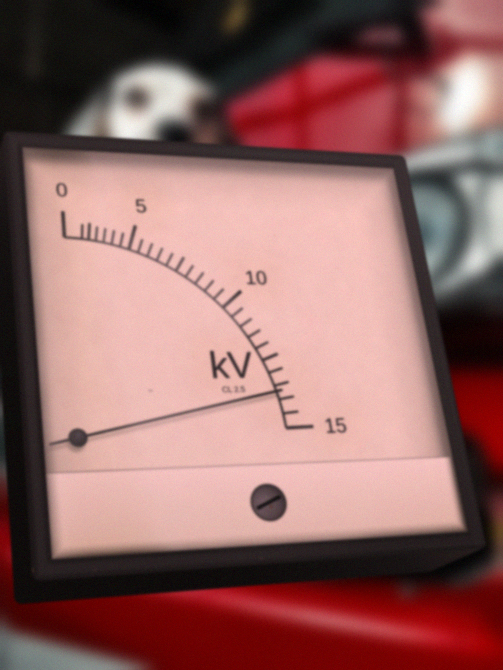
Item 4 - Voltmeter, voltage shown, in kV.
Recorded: 13.75 kV
